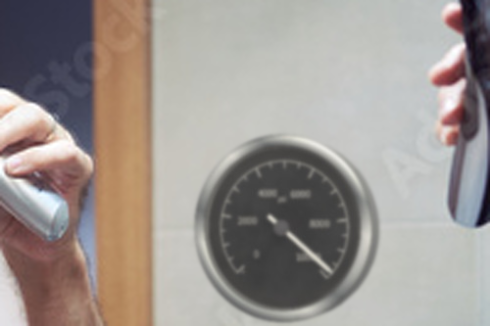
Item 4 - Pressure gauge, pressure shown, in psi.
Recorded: 9750 psi
